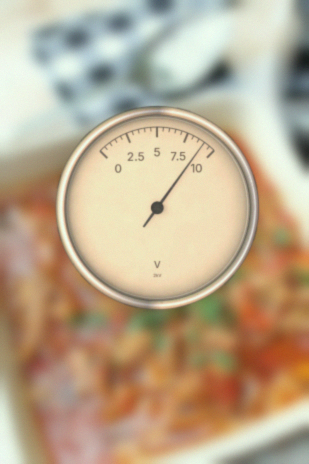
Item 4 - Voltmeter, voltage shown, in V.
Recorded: 9 V
